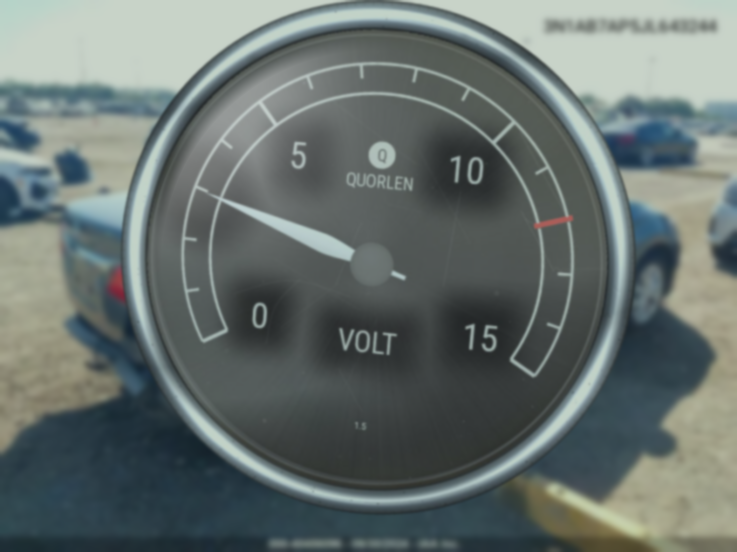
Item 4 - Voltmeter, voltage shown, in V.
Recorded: 3 V
